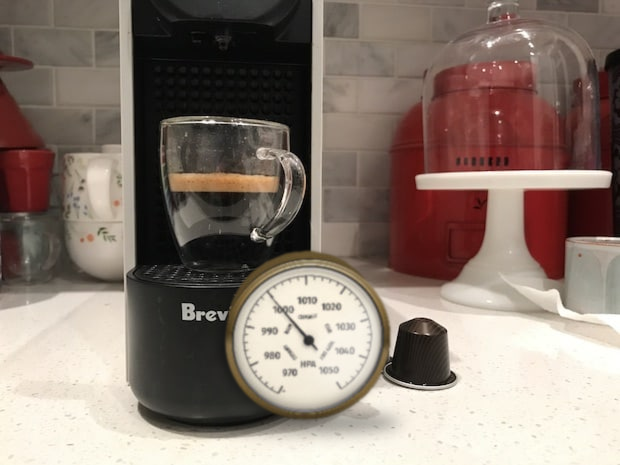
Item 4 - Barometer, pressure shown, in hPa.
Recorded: 1000 hPa
